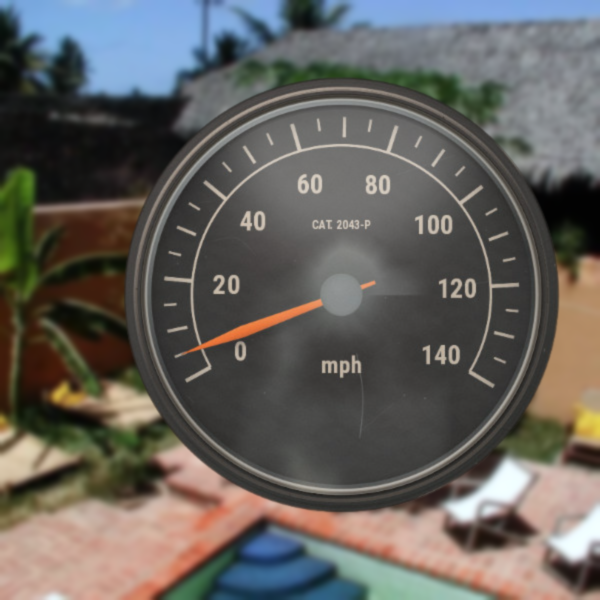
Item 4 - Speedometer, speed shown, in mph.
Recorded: 5 mph
